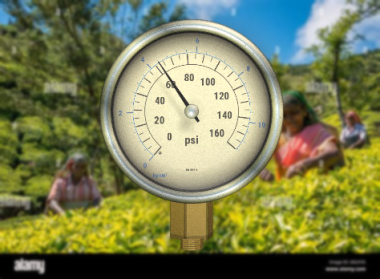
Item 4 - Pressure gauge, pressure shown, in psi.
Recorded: 62.5 psi
